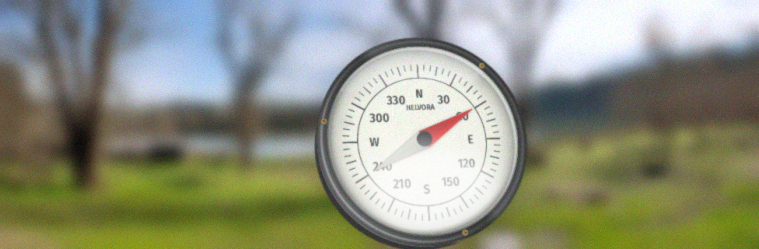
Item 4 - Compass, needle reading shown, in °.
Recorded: 60 °
